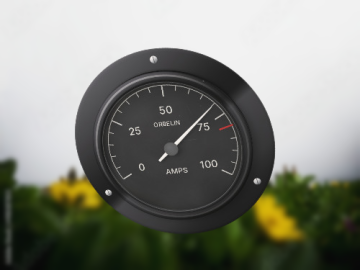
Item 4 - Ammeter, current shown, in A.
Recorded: 70 A
